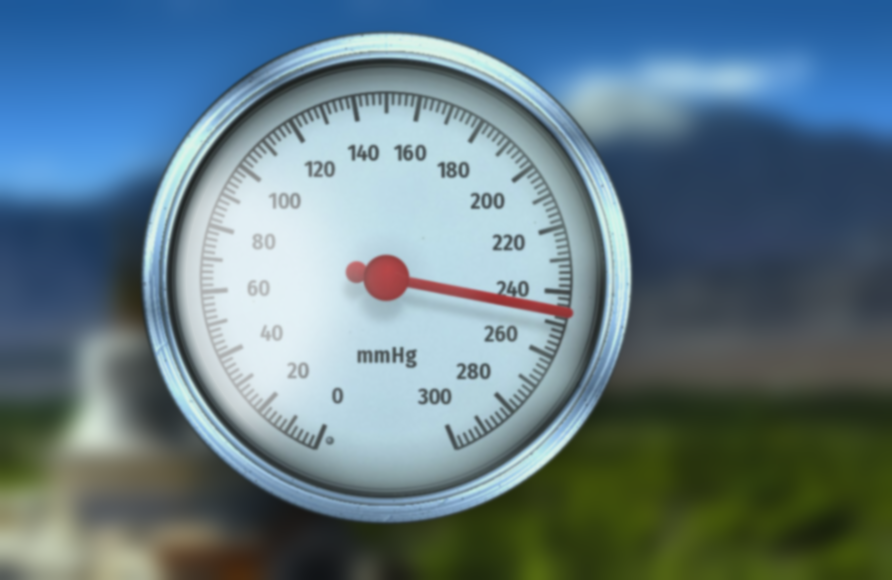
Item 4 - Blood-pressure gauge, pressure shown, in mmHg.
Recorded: 246 mmHg
